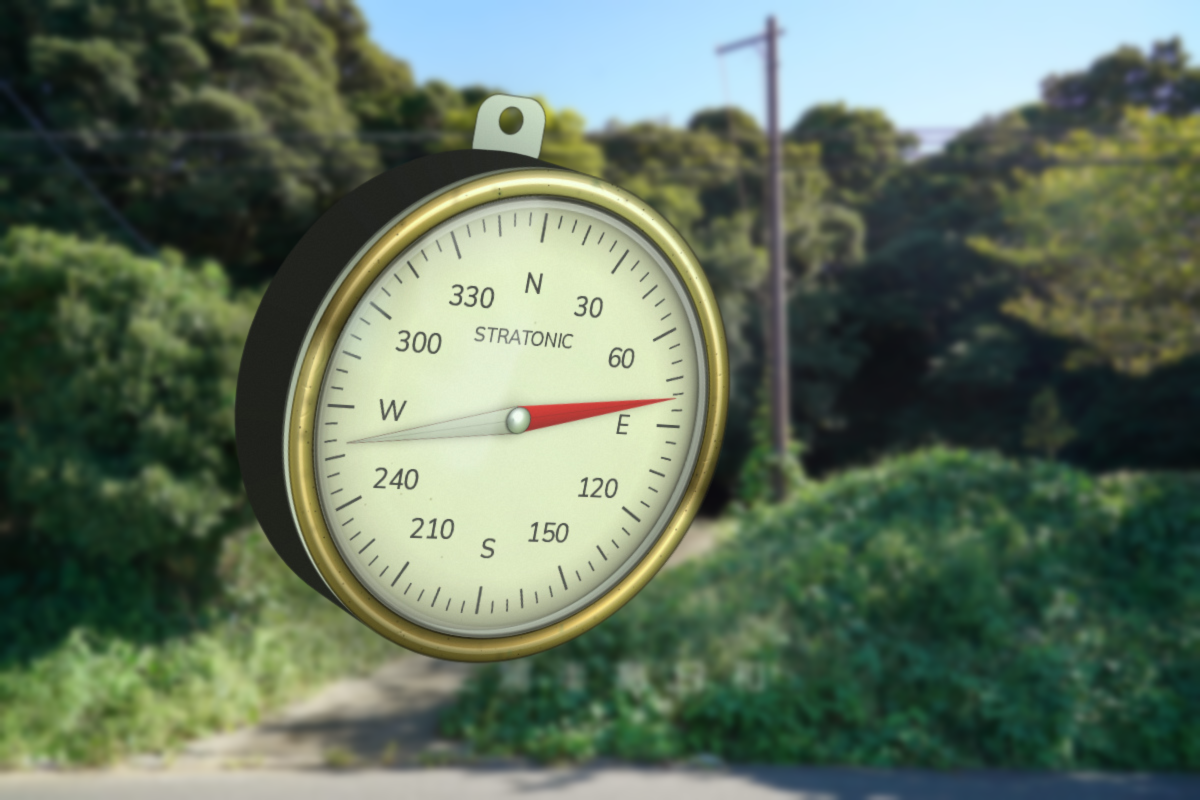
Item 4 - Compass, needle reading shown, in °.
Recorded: 80 °
